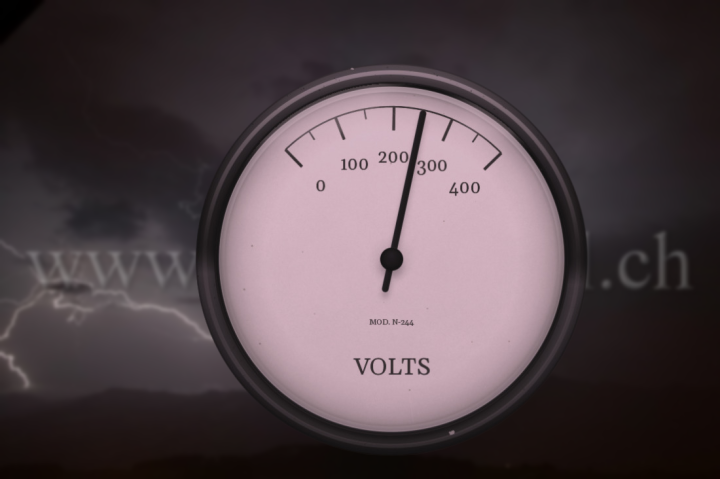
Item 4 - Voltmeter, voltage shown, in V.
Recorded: 250 V
